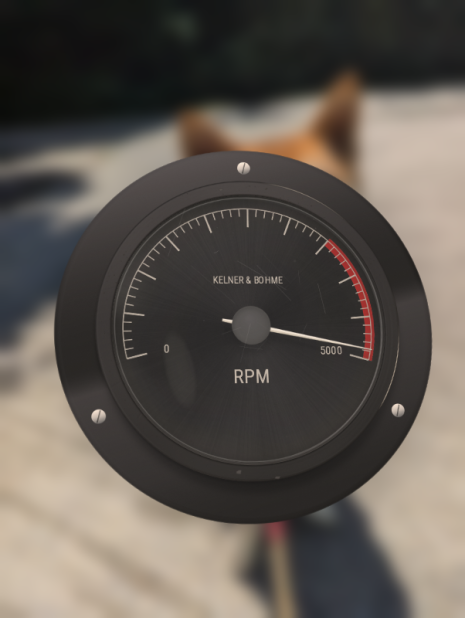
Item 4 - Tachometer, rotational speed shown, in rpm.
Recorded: 4900 rpm
